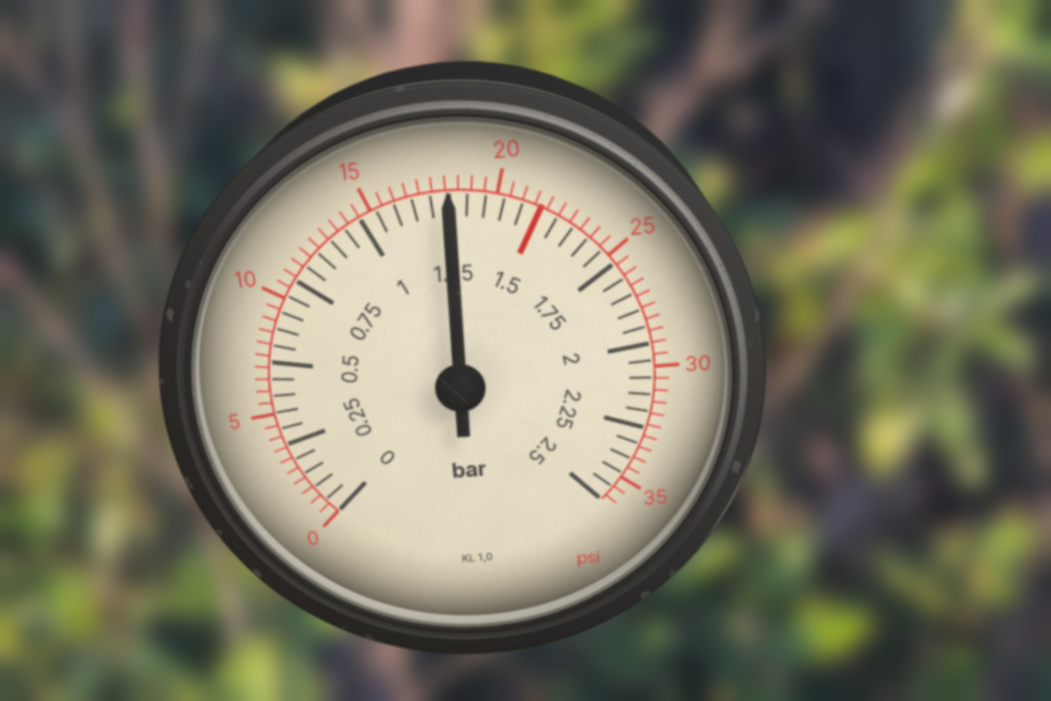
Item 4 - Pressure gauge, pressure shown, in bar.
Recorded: 1.25 bar
